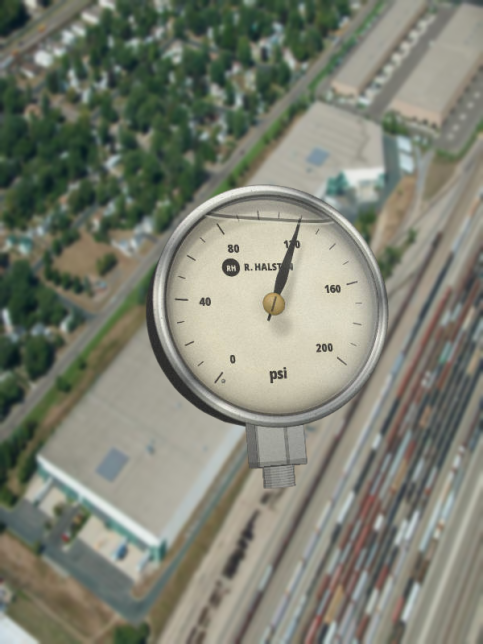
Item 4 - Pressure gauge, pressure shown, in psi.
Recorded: 120 psi
